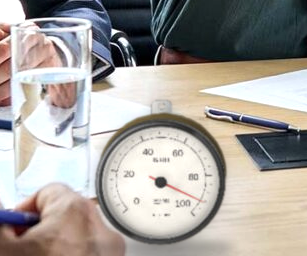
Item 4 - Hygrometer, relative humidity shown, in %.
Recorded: 92 %
